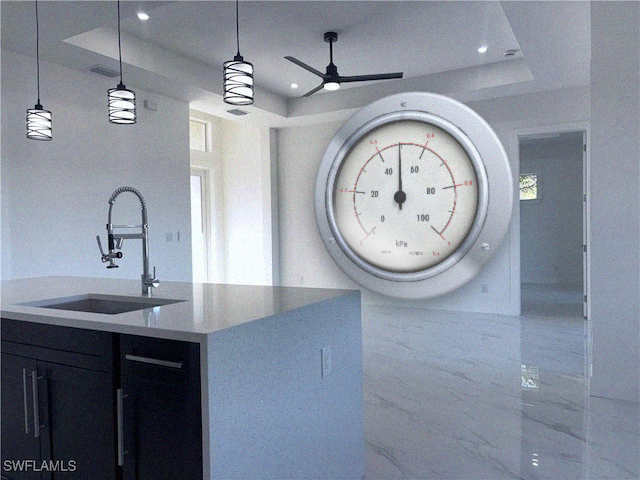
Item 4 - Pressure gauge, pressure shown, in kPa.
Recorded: 50 kPa
